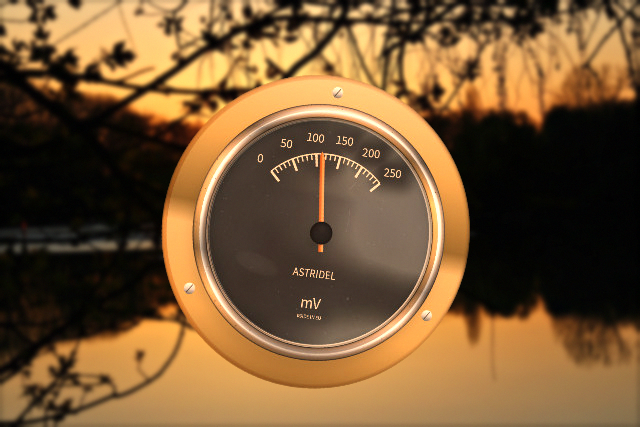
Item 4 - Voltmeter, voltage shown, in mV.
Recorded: 110 mV
